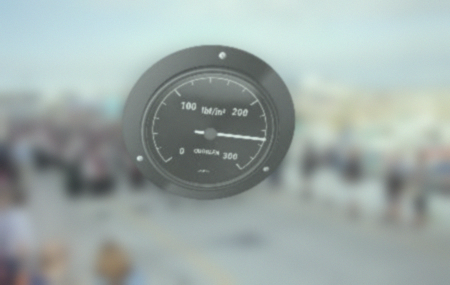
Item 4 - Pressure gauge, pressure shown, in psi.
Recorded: 250 psi
